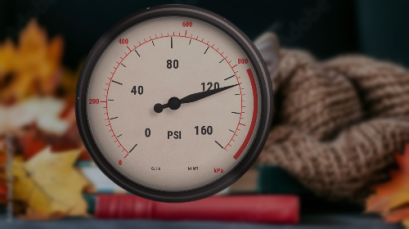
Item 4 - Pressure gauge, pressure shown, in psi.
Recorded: 125 psi
